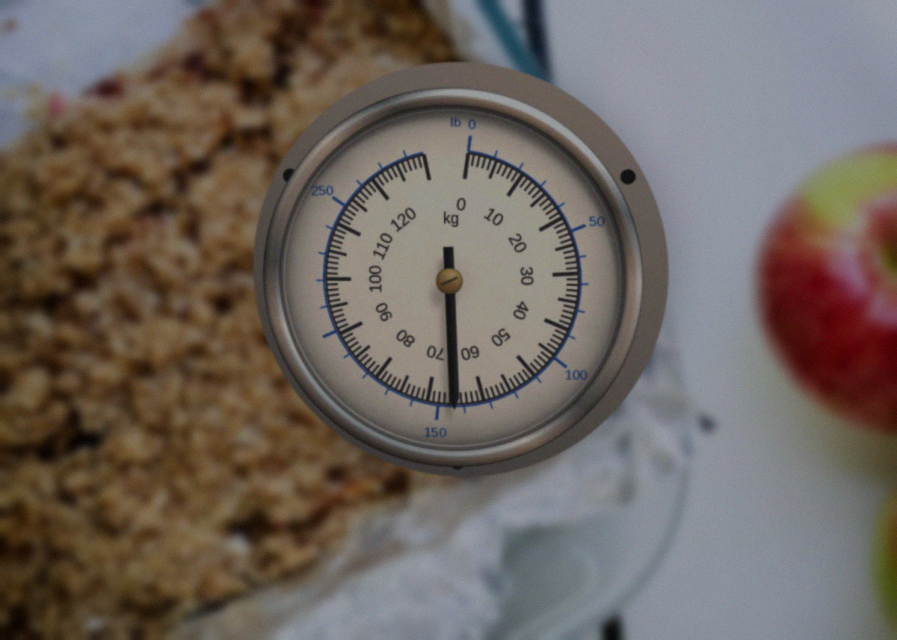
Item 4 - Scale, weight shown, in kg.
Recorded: 65 kg
